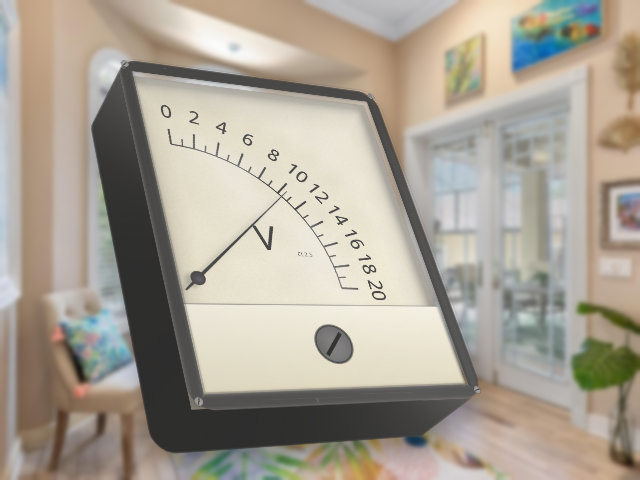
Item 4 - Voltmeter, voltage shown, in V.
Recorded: 10.5 V
